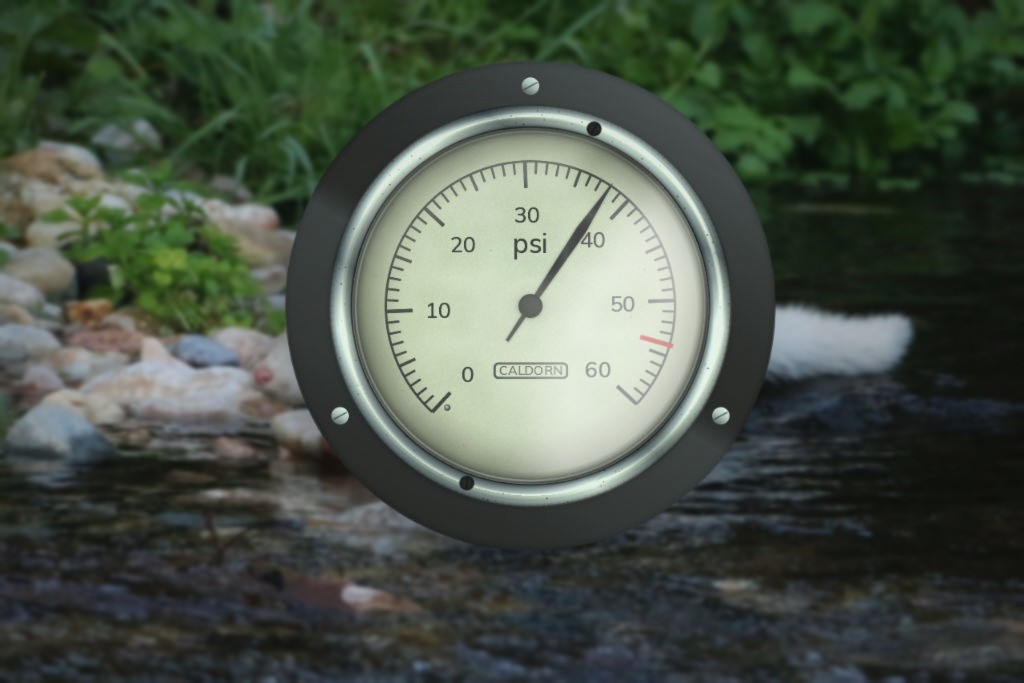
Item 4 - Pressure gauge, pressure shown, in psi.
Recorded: 38 psi
